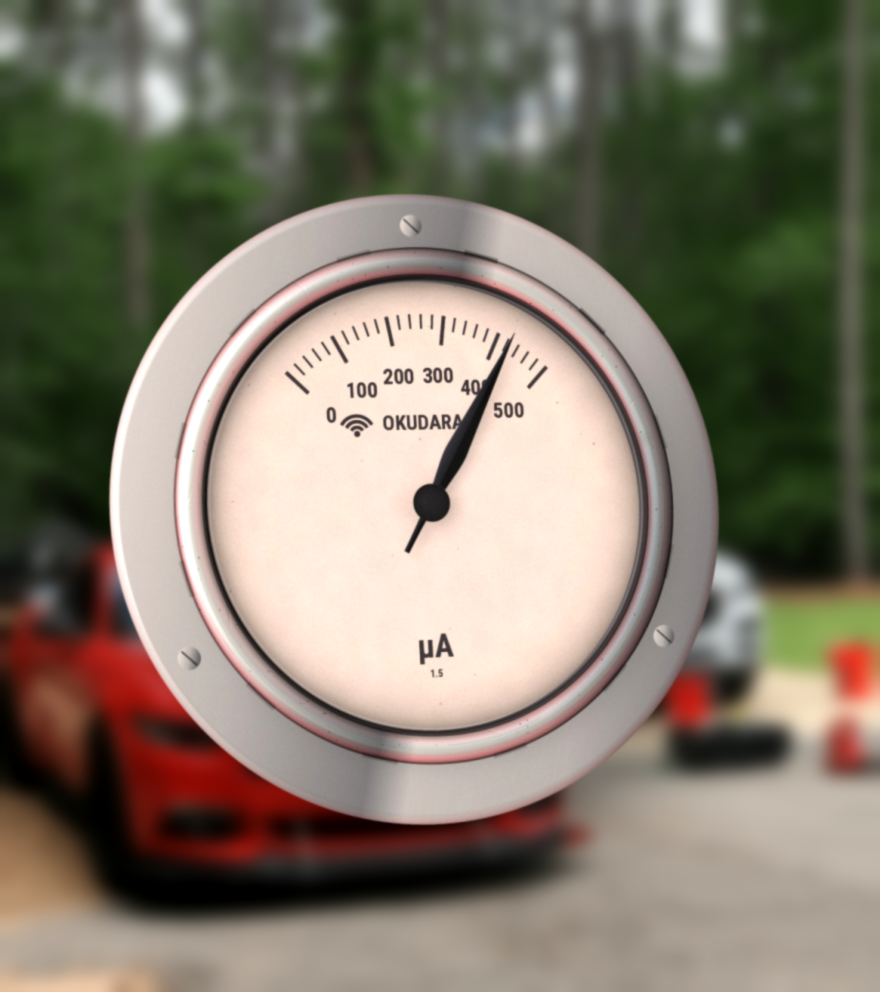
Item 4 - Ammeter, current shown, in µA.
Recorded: 420 µA
